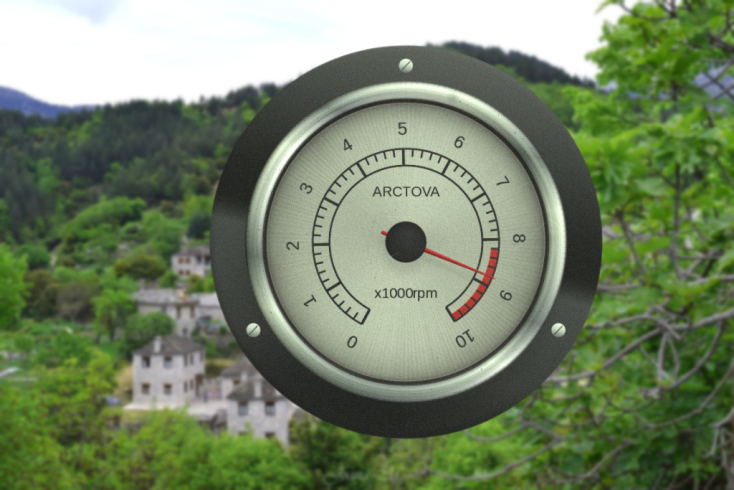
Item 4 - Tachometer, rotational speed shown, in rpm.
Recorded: 8800 rpm
